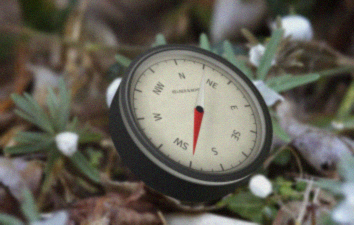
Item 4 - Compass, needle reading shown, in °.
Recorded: 210 °
